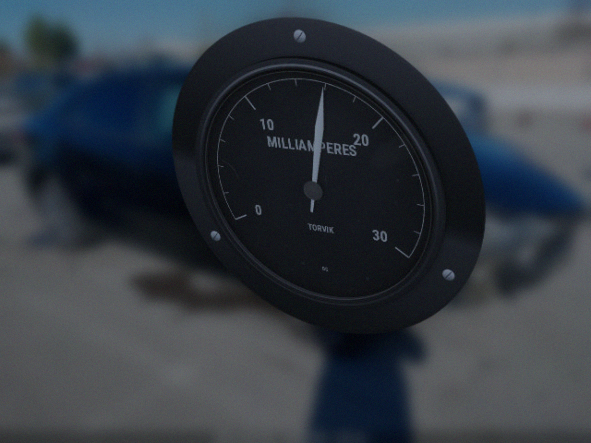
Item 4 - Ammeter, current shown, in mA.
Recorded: 16 mA
